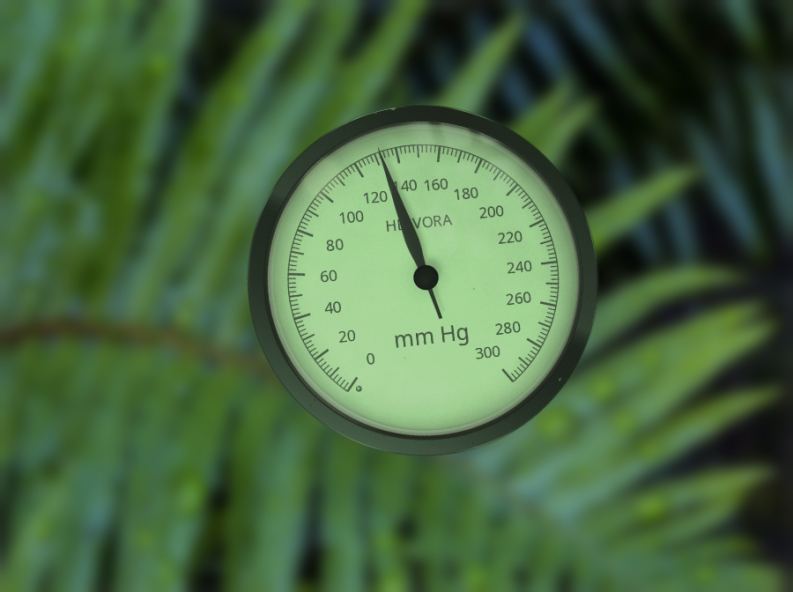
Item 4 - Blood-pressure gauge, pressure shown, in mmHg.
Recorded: 132 mmHg
